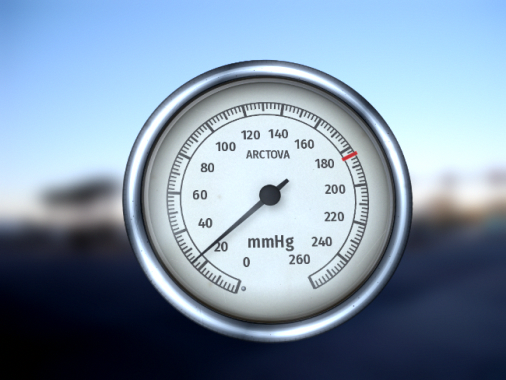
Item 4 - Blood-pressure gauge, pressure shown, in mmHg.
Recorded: 24 mmHg
